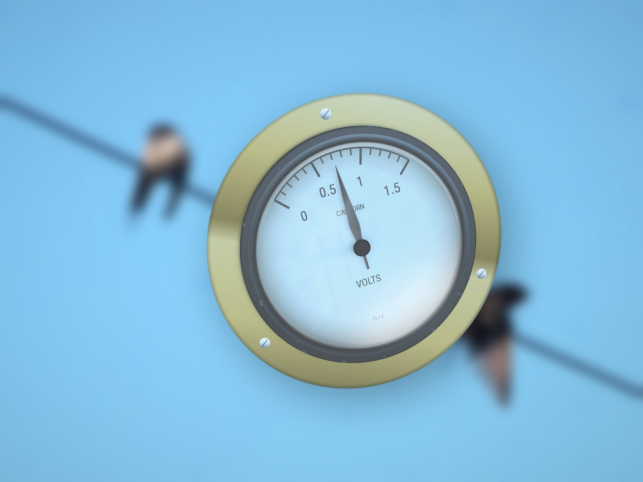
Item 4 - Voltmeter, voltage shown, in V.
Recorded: 0.7 V
